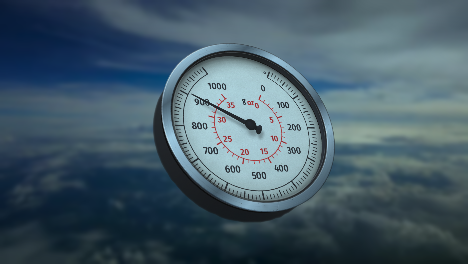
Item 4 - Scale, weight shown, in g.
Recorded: 900 g
